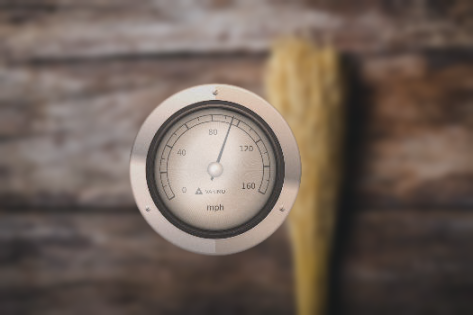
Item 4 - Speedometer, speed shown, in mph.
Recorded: 95 mph
